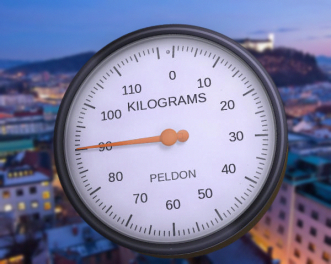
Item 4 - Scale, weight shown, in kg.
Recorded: 90 kg
